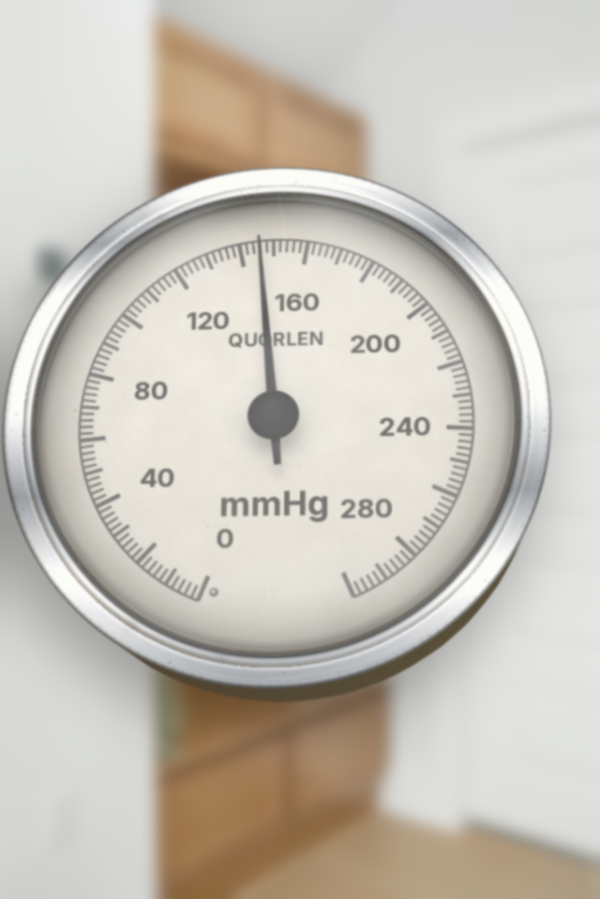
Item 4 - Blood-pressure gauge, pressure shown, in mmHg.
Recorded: 146 mmHg
